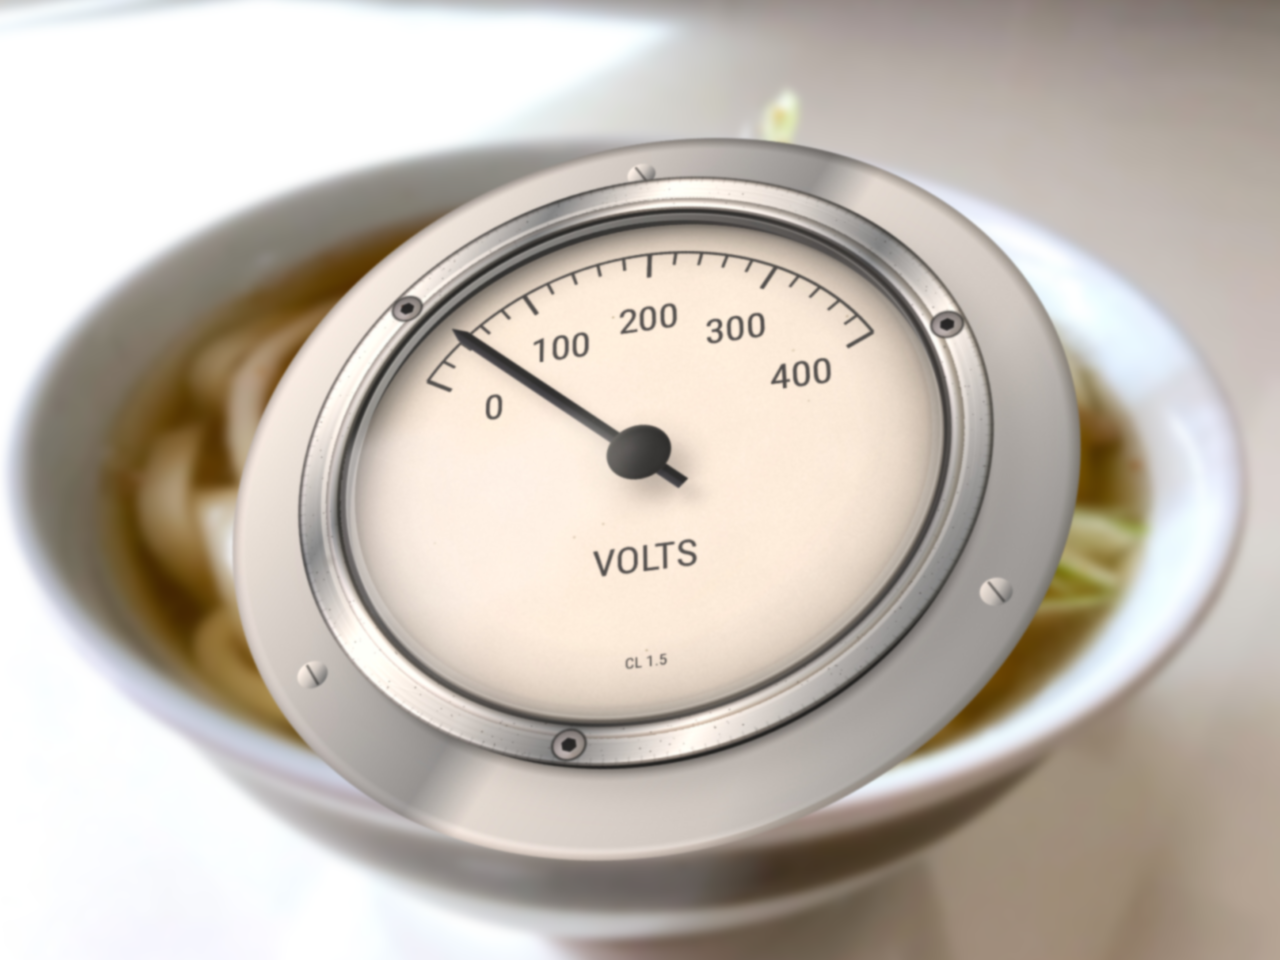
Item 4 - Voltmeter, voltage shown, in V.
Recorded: 40 V
